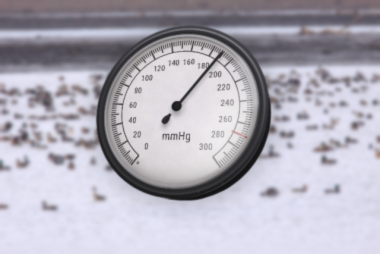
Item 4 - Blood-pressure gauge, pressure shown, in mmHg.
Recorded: 190 mmHg
